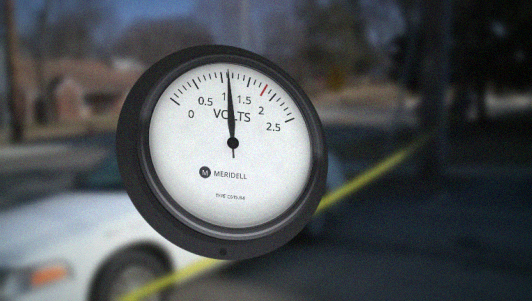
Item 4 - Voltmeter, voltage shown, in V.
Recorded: 1.1 V
